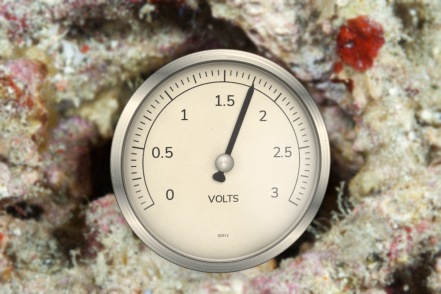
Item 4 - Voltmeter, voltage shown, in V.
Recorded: 1.75 V
